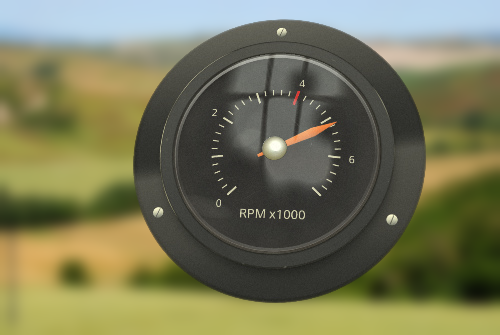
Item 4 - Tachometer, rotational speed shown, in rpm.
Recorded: 5200 rpm
